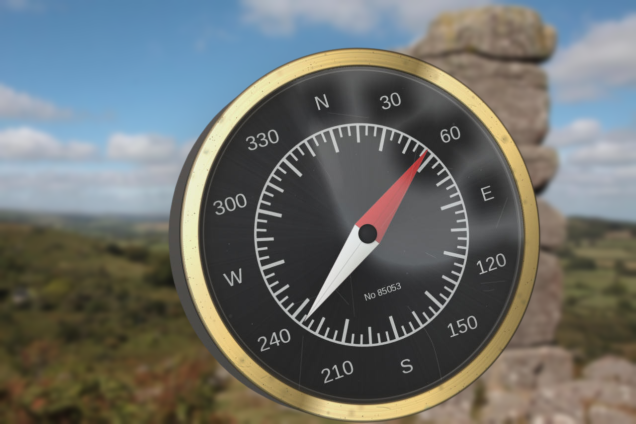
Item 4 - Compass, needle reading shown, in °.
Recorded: 55 °
